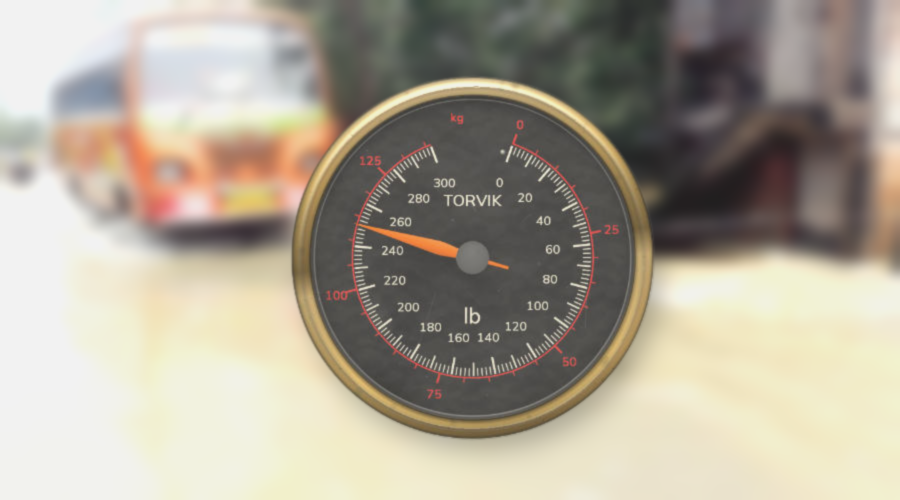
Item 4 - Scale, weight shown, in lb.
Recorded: 250 lb
